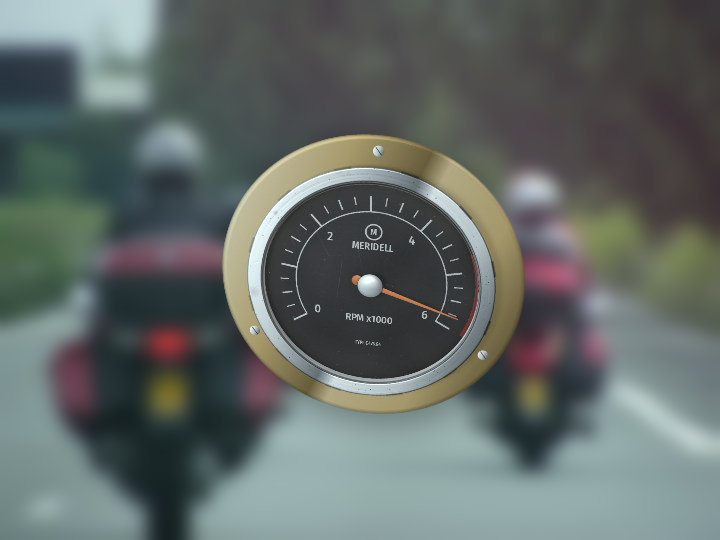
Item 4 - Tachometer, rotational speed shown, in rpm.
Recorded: 5750 rpm
